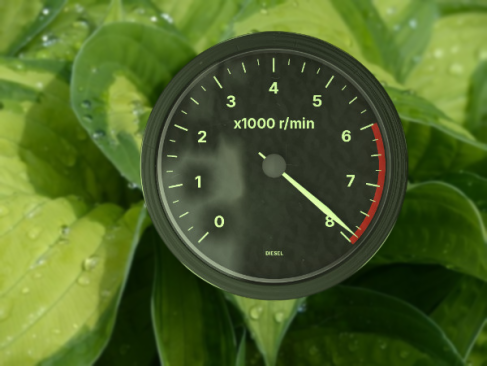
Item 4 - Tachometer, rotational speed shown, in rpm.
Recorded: 7875 rpm
